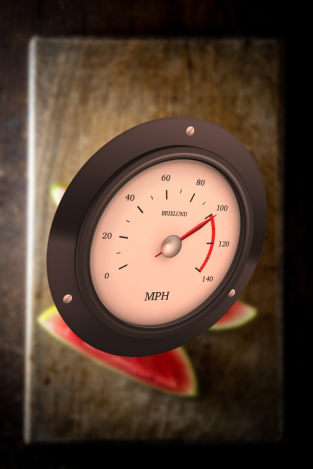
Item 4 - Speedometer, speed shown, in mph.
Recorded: 100 mph
